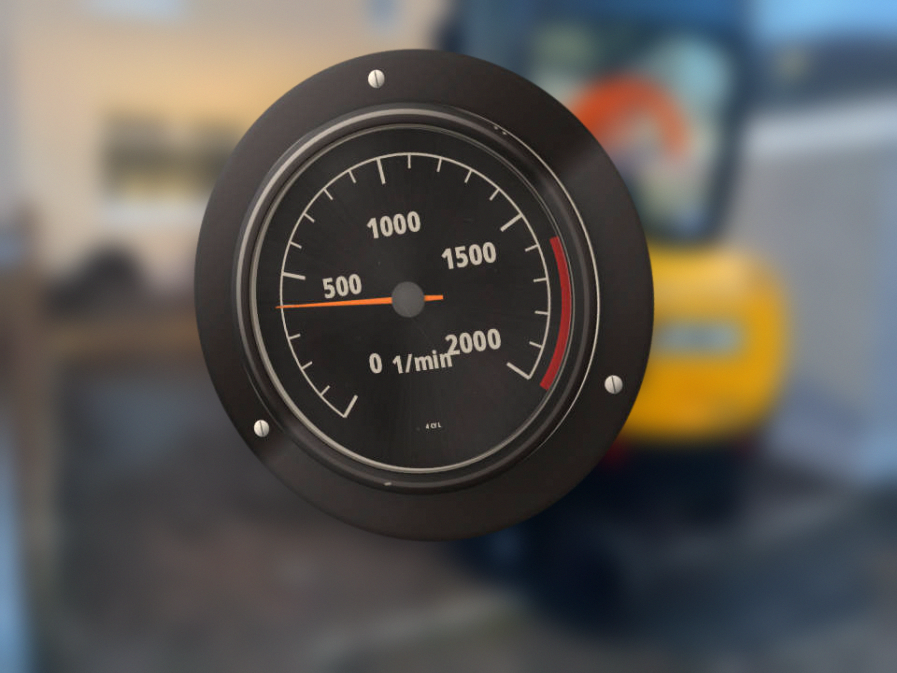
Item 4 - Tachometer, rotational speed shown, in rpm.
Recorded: 400 rpm
